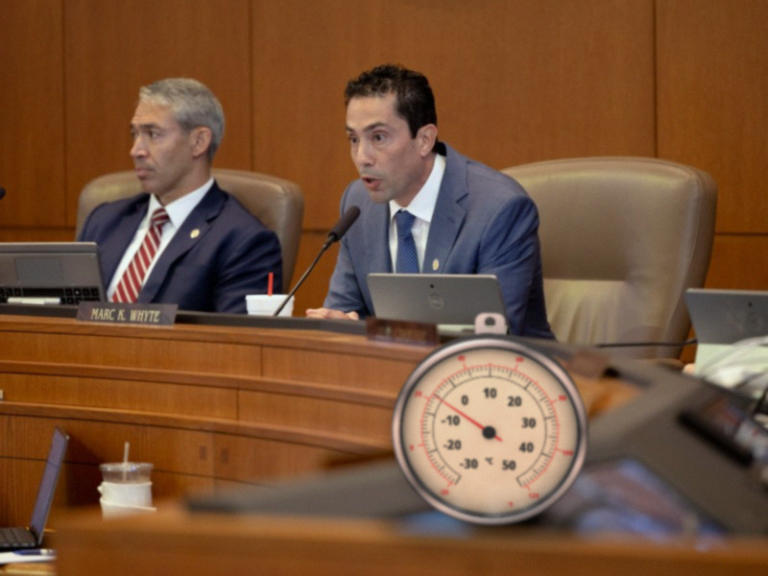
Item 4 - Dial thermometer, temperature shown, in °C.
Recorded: -5 °C
